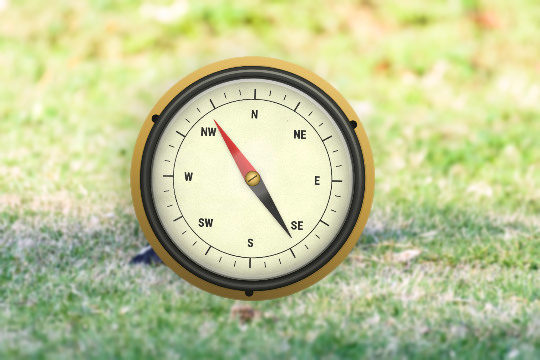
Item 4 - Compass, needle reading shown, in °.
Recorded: 325 °
